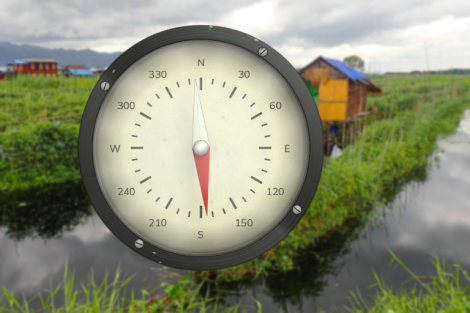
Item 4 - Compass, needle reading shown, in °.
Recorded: 175 °
